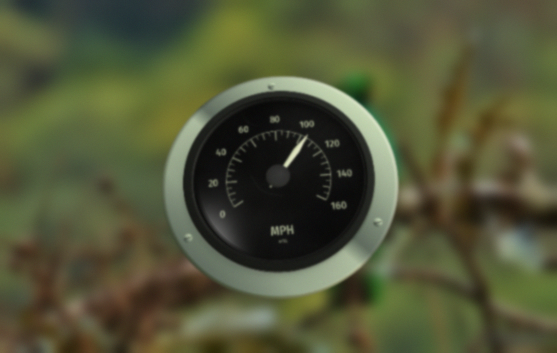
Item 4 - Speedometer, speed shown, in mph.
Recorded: 105 mph
